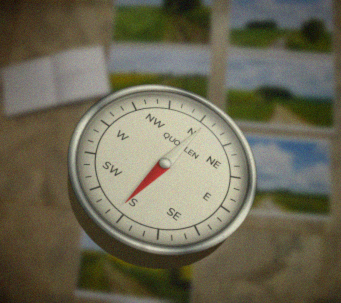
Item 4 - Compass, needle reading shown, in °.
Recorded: 185 °
